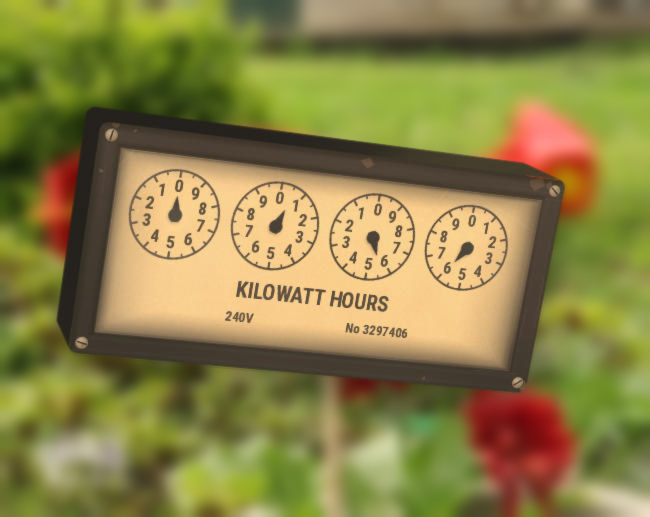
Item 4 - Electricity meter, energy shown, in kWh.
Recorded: 56 kWh
